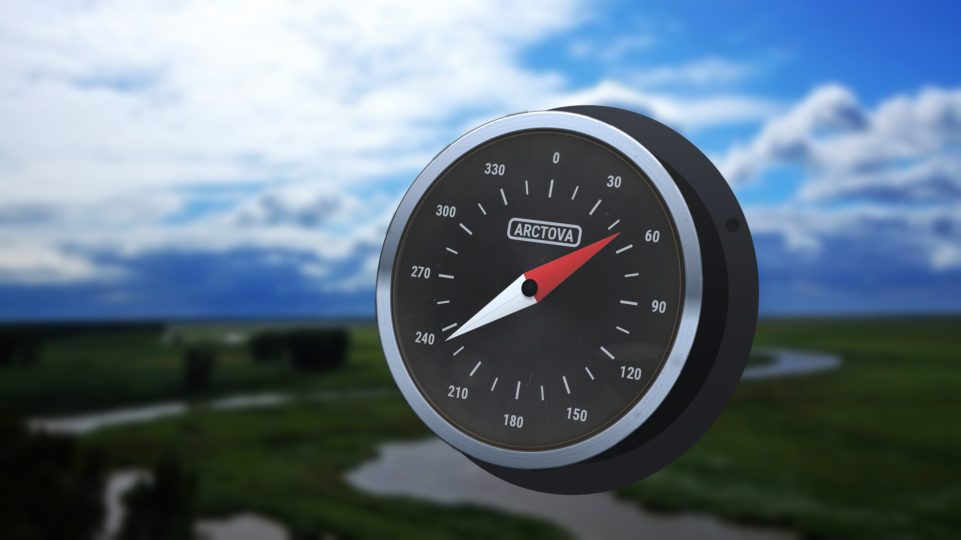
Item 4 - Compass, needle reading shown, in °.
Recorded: 52.5 °
